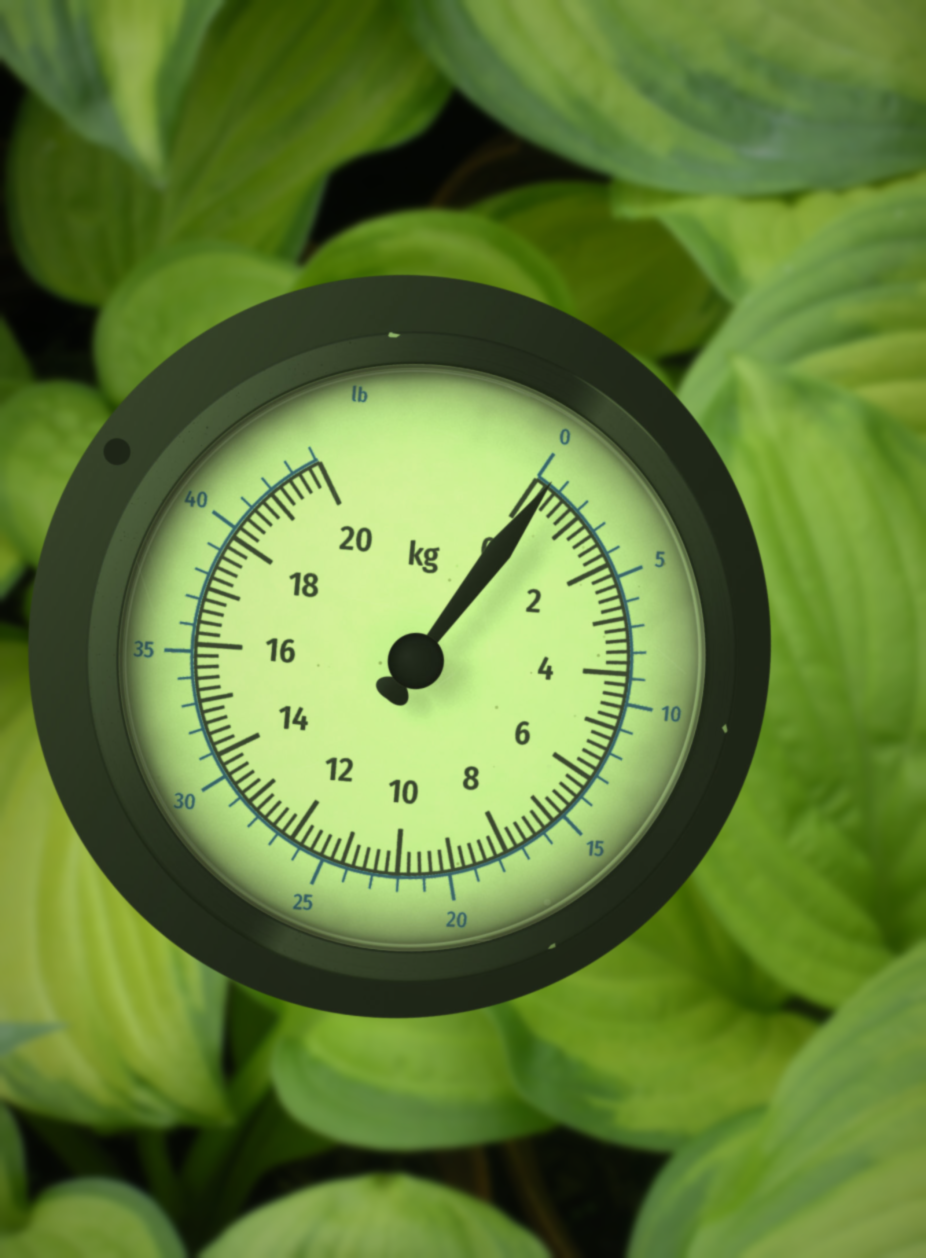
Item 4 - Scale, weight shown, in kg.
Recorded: 0.2 kg
